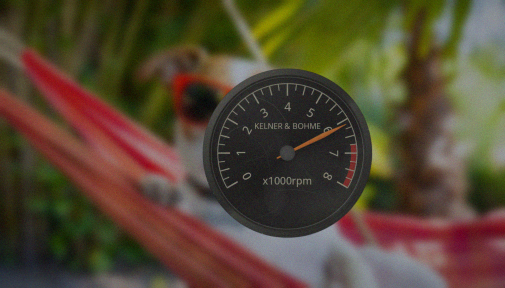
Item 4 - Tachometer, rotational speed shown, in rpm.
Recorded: 6125 rpm
